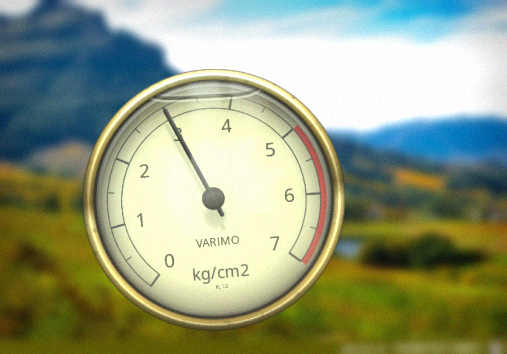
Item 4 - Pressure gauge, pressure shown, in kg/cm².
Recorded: 3 kg/cm²
